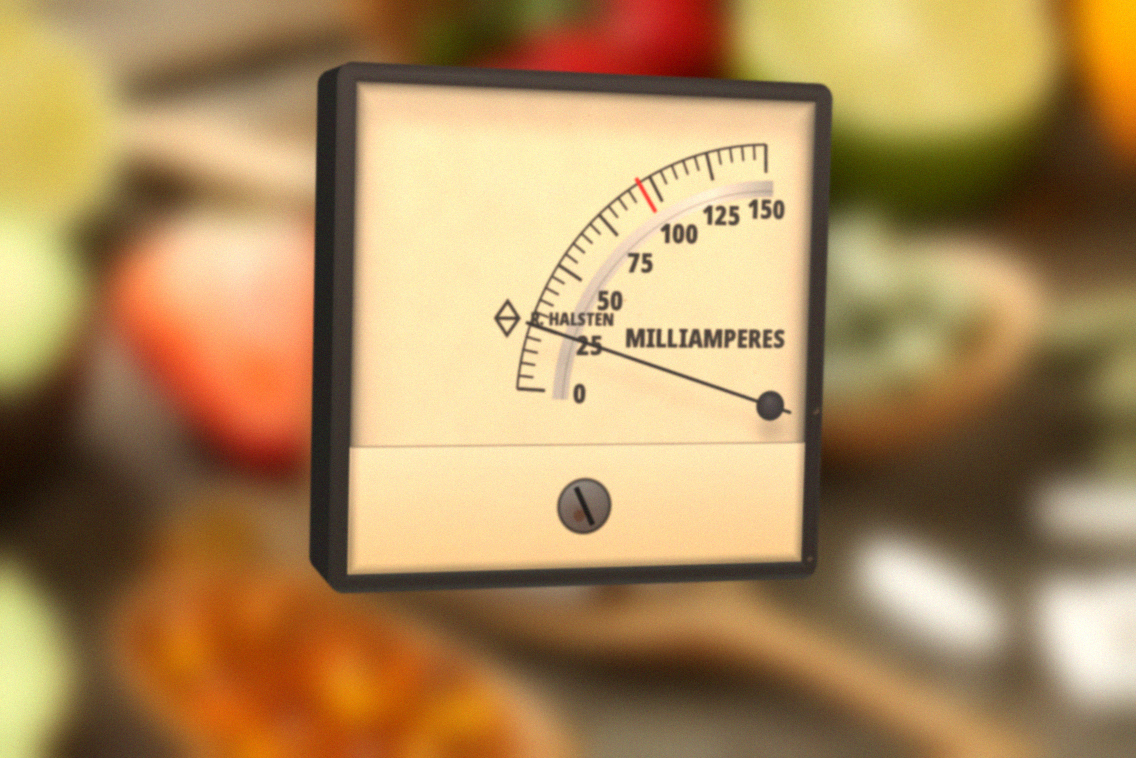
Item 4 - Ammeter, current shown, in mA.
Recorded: 25 mA
